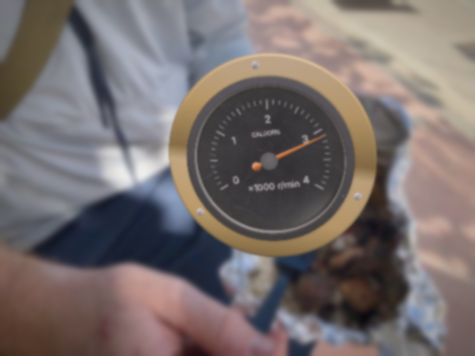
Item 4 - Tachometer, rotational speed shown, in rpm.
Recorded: 3100 rpm
